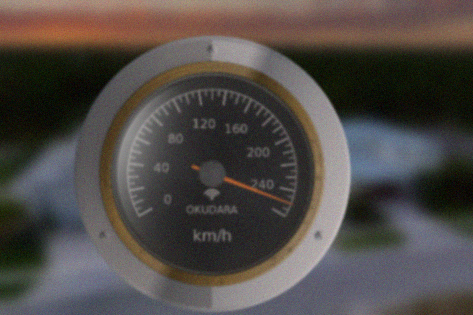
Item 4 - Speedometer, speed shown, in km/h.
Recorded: 250 km/h
